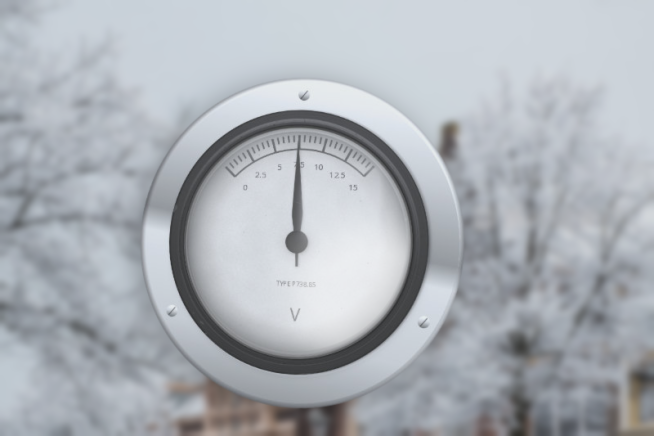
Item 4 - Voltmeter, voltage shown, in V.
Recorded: 7.5 V
